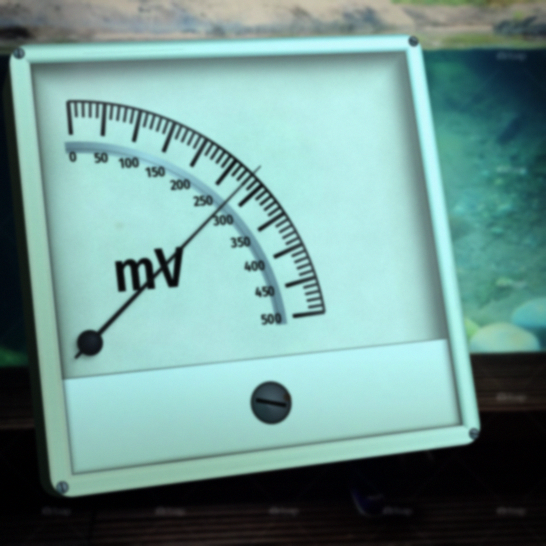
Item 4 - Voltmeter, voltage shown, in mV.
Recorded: 280 mV
